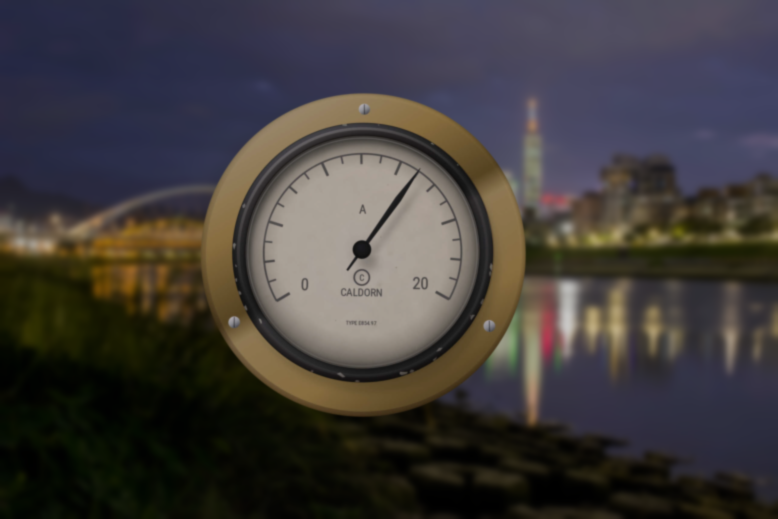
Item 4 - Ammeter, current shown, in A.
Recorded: 13 A
